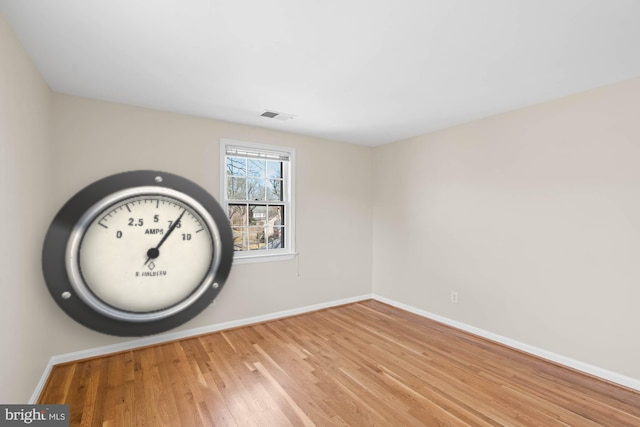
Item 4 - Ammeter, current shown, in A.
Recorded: 7.5 A
